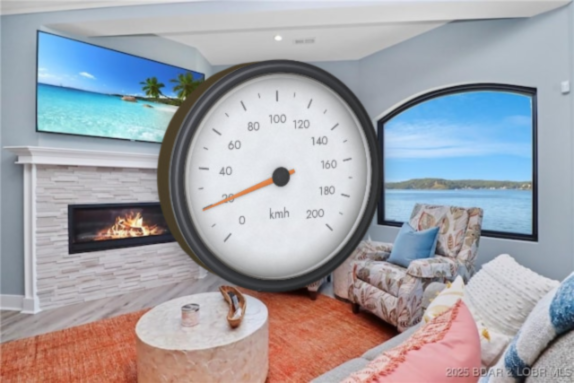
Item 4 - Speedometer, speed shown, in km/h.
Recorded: 20 km/h
